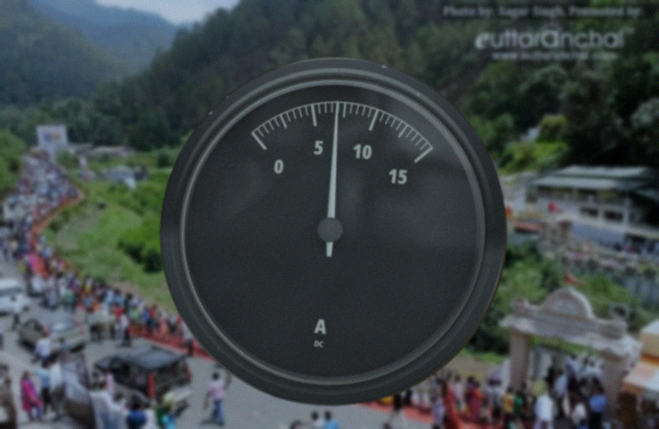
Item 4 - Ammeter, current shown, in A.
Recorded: 7 A
